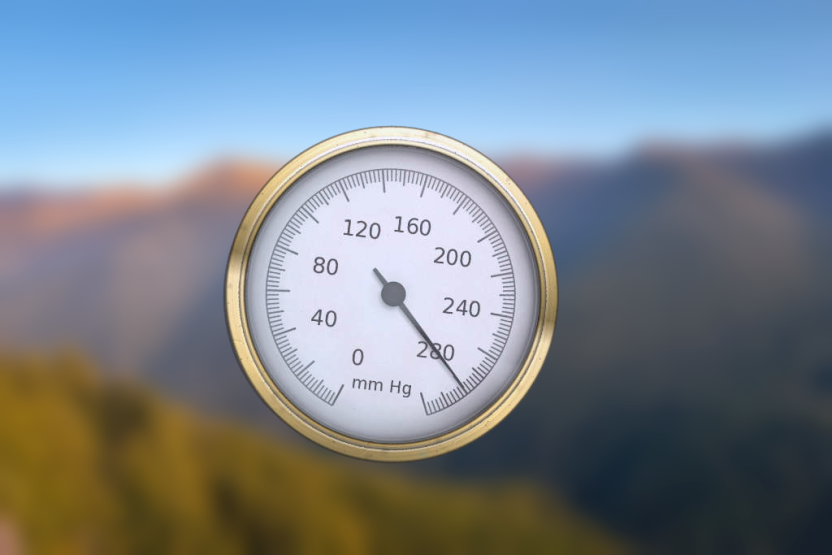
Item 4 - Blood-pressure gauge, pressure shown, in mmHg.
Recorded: 280 mmHg
